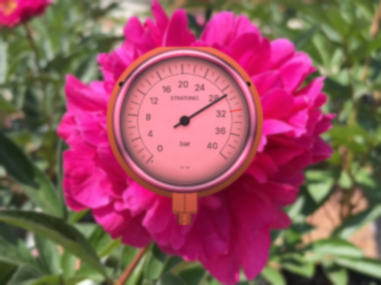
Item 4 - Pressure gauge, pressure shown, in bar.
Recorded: 29 bar
